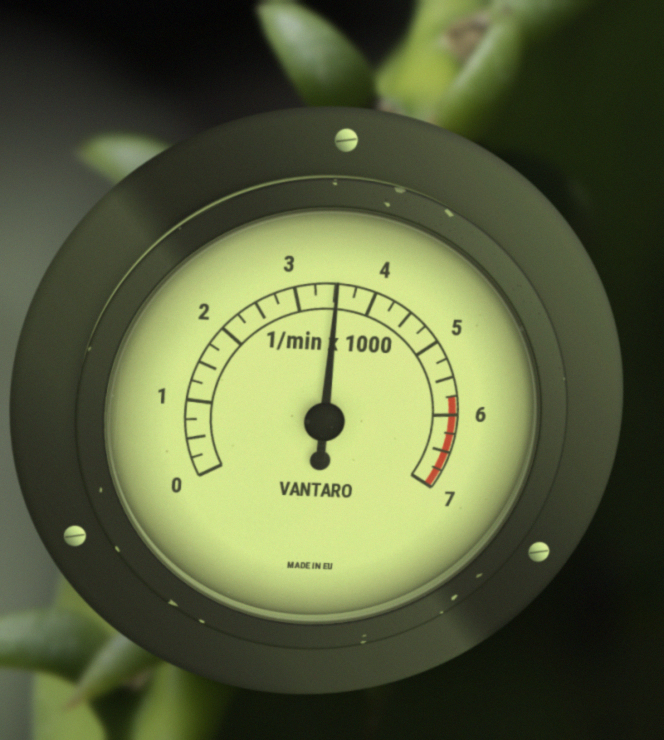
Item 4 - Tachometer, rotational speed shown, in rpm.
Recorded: 3500 rpm
